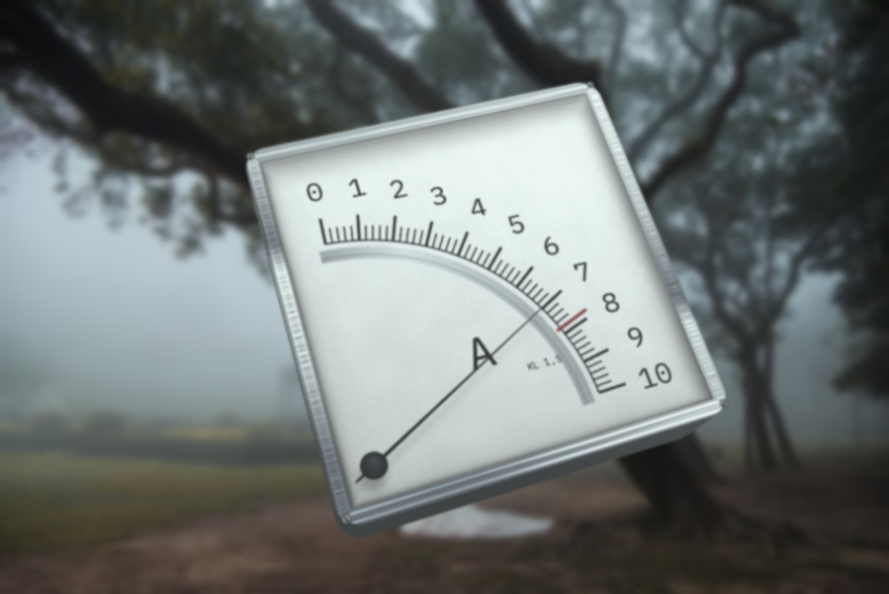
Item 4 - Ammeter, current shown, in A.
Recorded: 7 A
